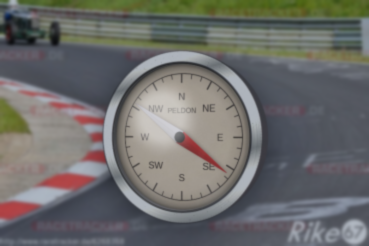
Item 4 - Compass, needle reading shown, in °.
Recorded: 125 °
